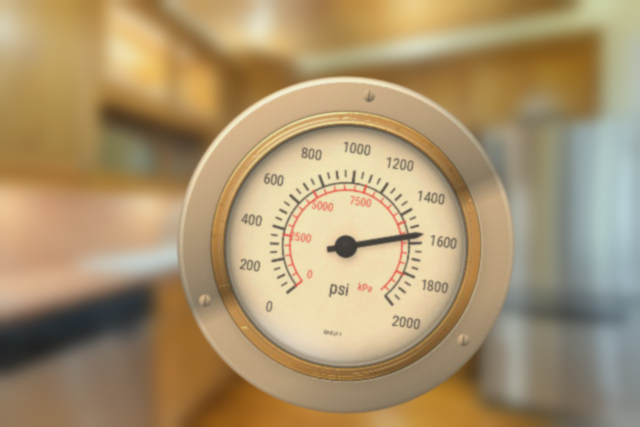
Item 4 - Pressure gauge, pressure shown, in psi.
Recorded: 1550 psi
